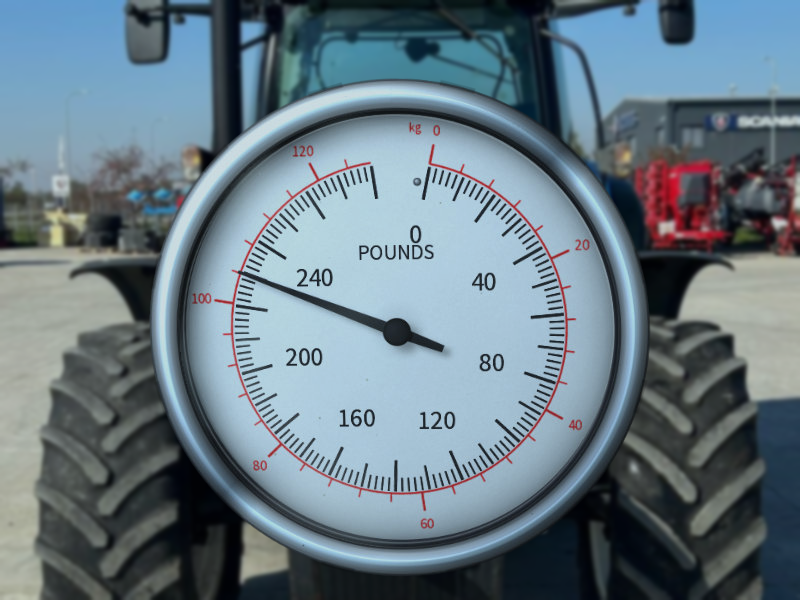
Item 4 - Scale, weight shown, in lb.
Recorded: 230 lb
